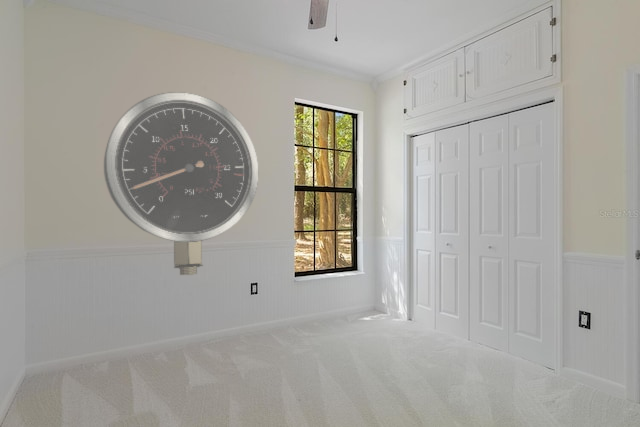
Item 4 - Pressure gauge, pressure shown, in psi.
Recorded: 3 psi
